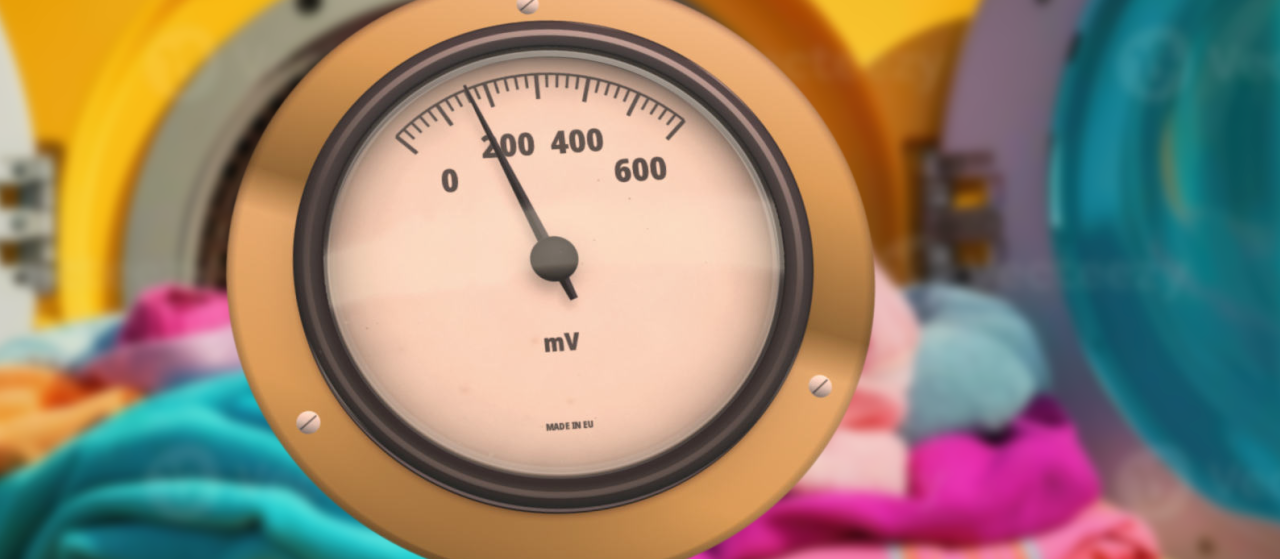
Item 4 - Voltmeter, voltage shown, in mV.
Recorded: 160 mV
